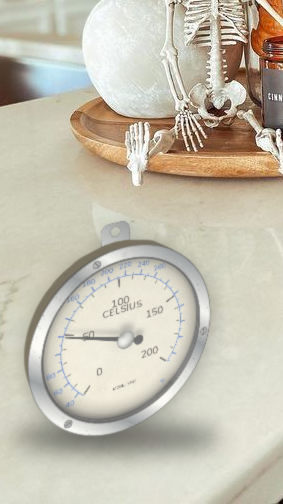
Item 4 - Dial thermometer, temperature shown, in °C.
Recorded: 50 °C
